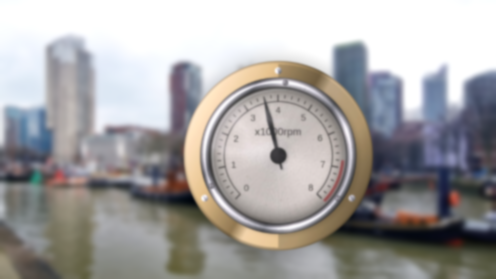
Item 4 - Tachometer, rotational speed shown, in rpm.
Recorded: 3600 rpm
